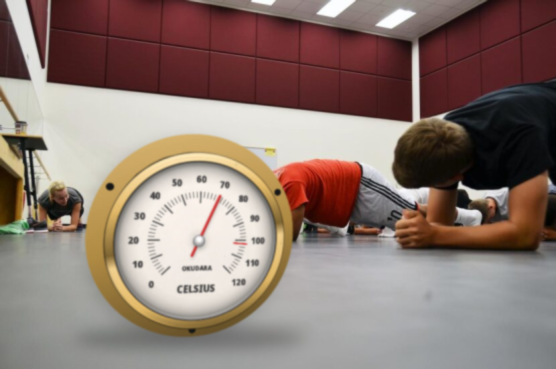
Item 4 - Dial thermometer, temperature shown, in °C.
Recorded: 70 °C
